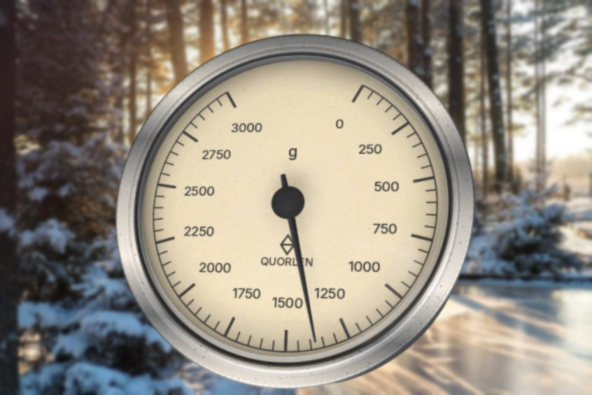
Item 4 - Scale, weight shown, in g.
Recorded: 1375 g
